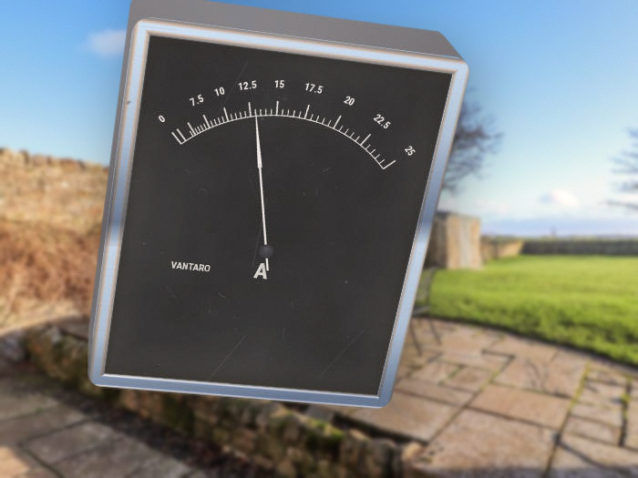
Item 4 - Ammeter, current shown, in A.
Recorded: 13 A
